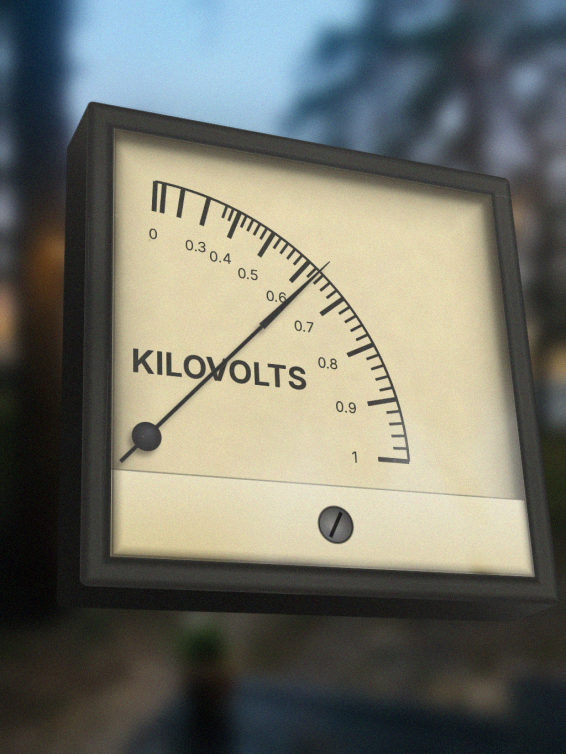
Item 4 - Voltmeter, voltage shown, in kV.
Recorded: 0.63 kV
